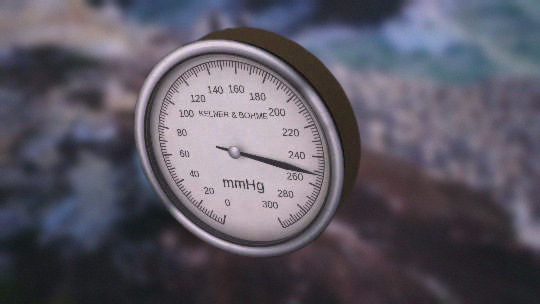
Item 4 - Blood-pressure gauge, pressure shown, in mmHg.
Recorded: 250 mmHg
